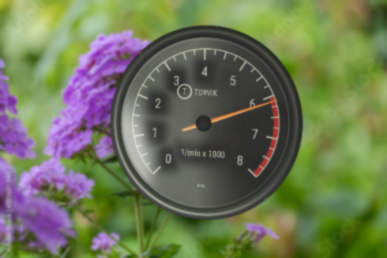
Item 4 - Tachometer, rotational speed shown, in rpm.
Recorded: 6125 rpm
